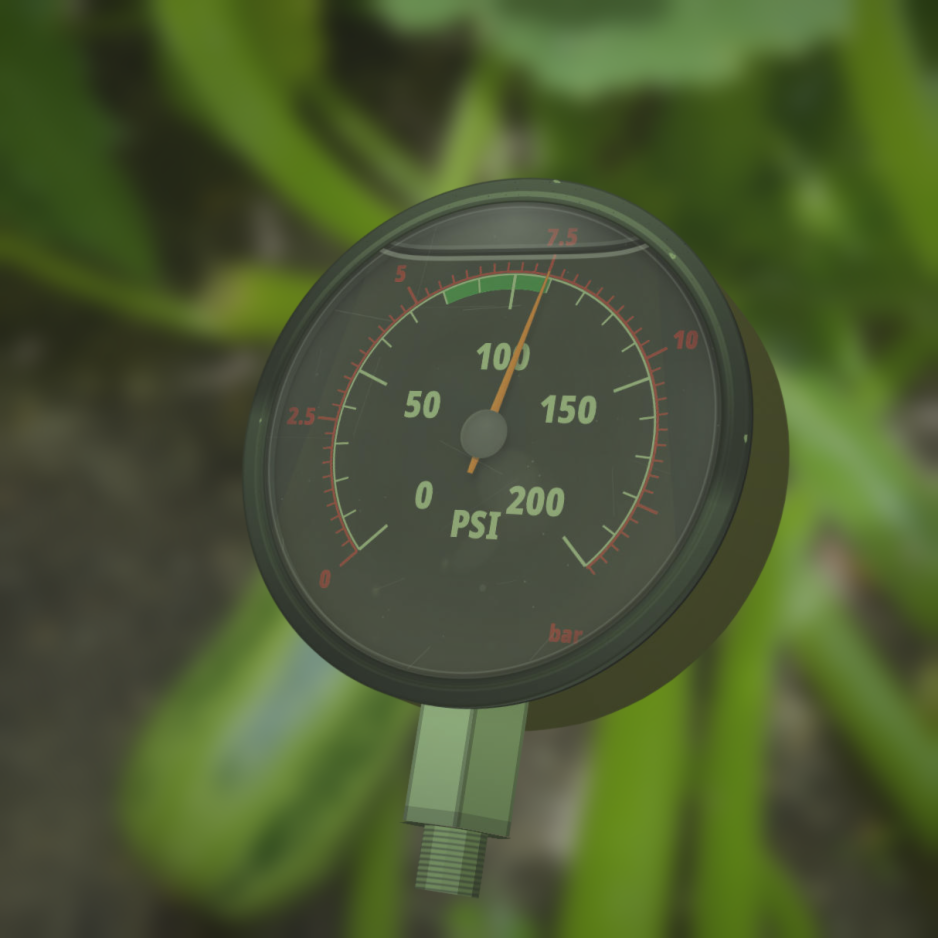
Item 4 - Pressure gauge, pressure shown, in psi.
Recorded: 110 psi
